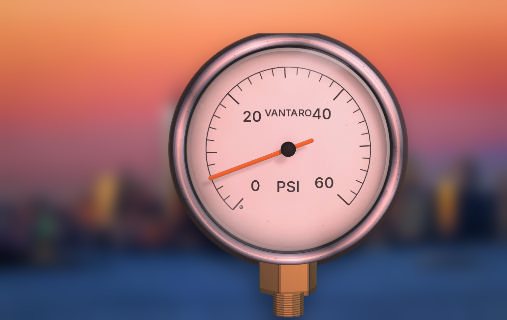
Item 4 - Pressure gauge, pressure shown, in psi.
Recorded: 6 psi
